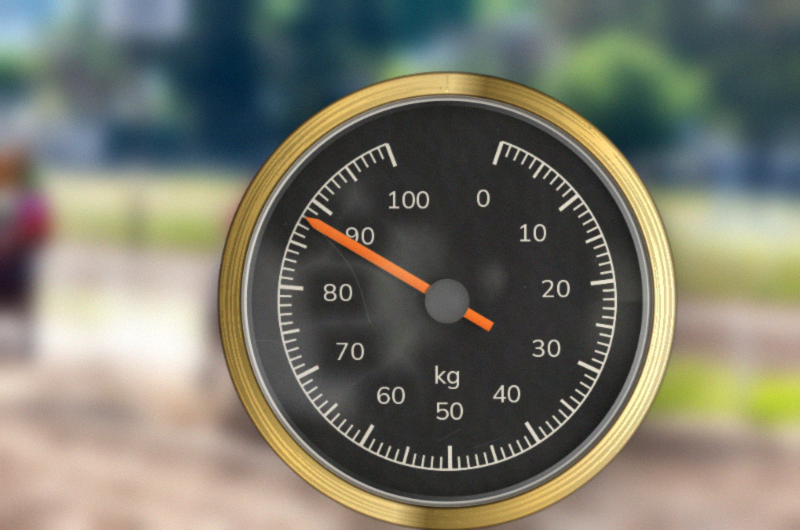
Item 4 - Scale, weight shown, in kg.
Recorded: 88 kg
